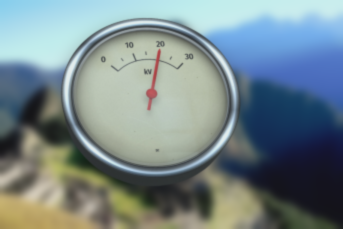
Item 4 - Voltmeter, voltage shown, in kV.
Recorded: 20 kV
